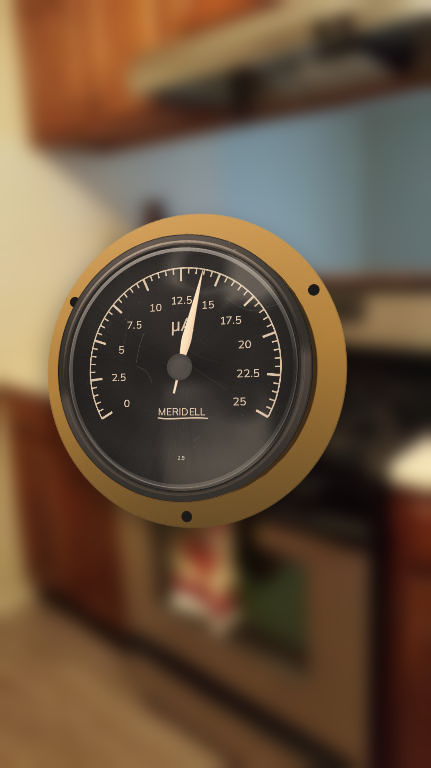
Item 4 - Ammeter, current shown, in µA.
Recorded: 14 µA
